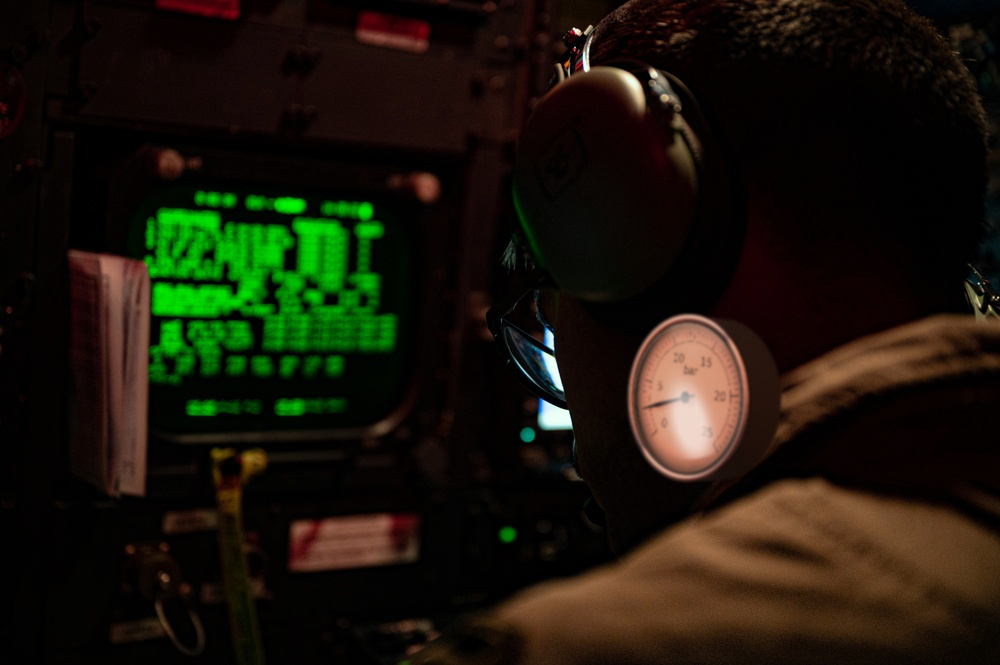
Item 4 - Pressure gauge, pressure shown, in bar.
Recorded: 2.5 bar
